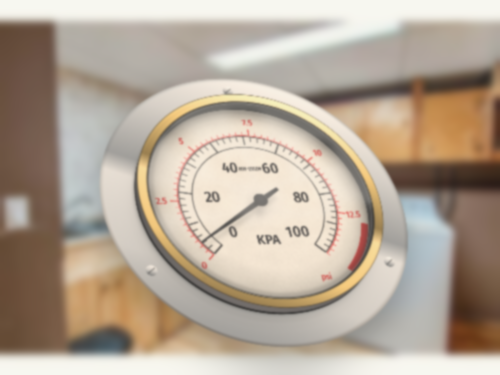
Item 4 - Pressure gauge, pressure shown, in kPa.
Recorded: 4 kPa
